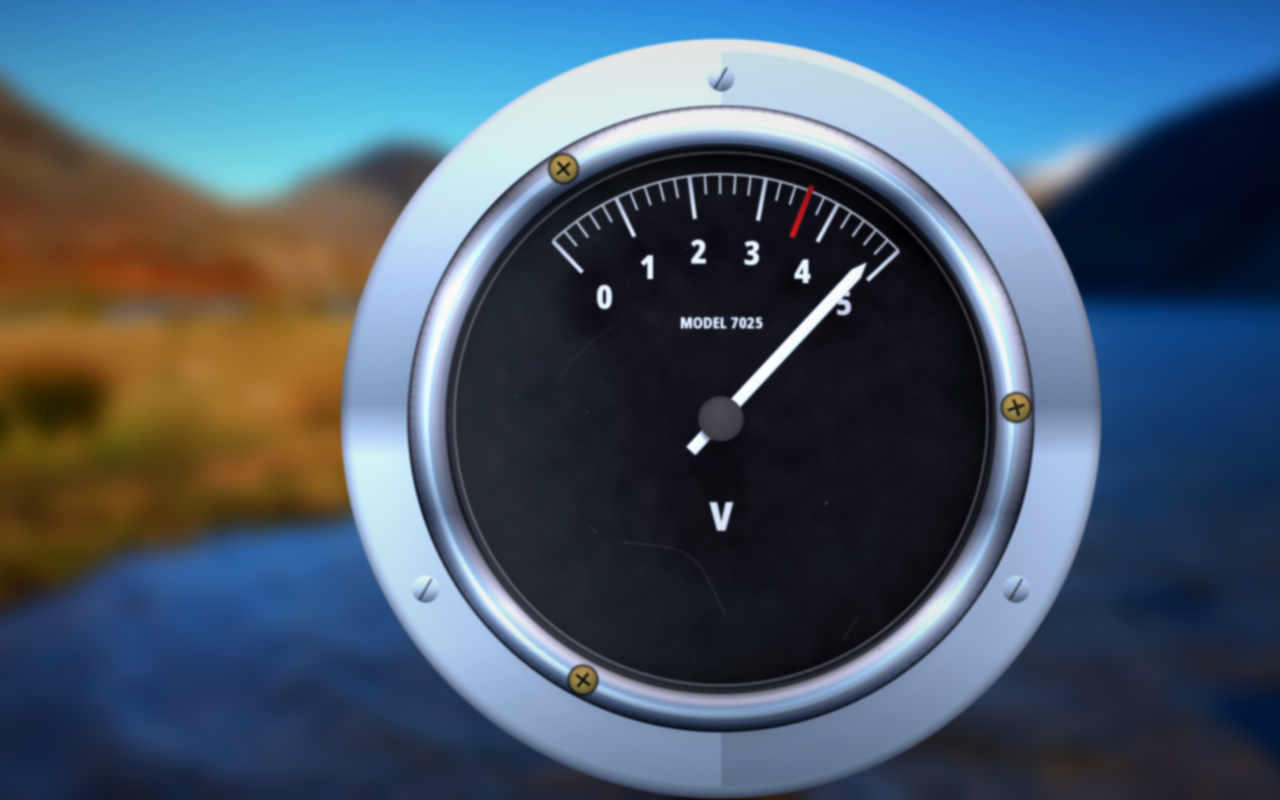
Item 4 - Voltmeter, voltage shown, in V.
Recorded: 4.8 V
